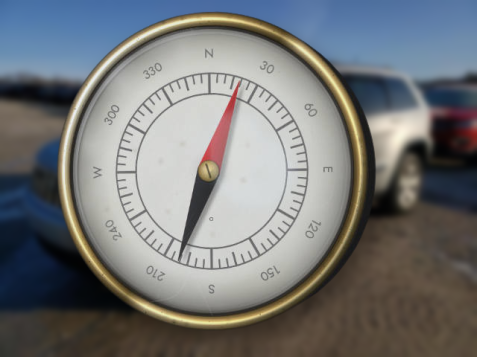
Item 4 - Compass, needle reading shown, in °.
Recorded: 20 °
